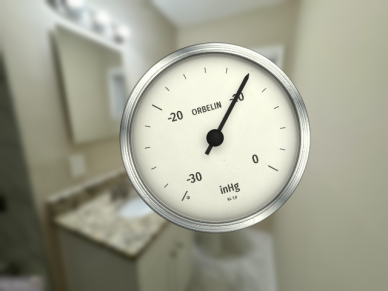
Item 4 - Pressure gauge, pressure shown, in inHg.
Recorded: -10 inHg
